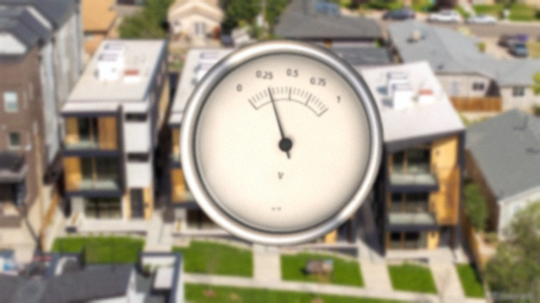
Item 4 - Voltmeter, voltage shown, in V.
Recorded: 0.25 V
